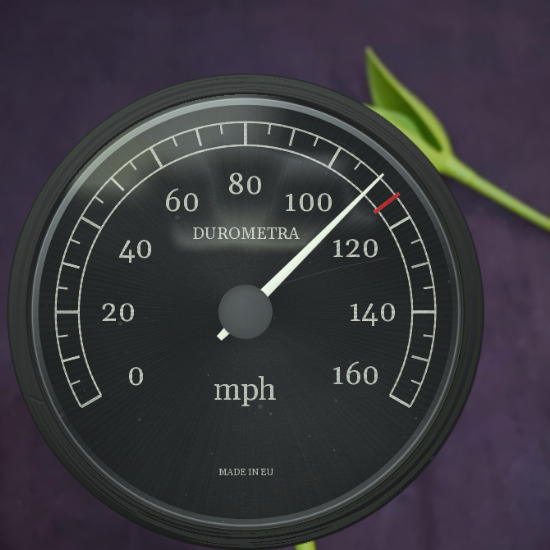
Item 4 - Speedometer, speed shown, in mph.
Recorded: 110 mph
